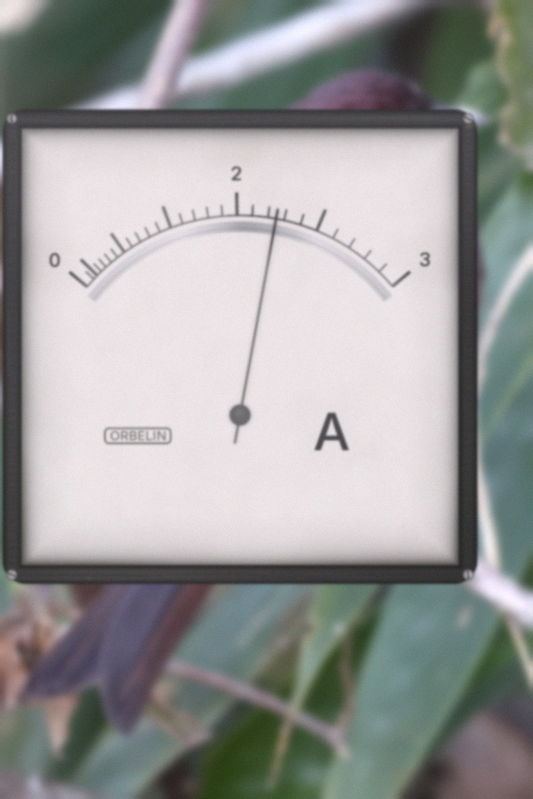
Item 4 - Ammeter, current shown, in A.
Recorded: 2.25 A
